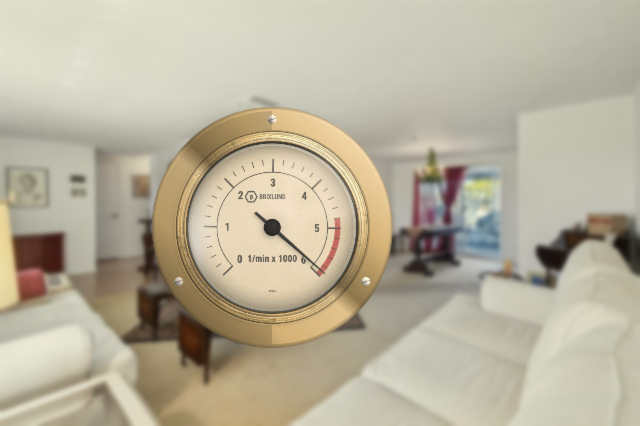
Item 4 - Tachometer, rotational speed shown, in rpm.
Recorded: 5900 rpm
